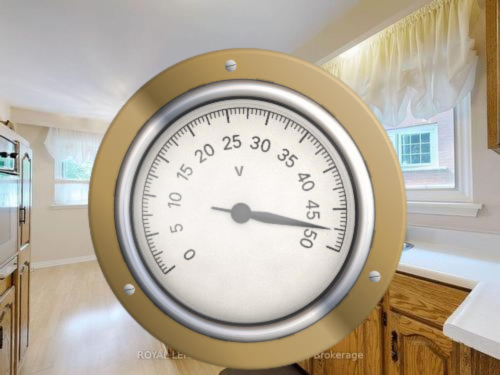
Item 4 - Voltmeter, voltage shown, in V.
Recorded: 47.5 V
